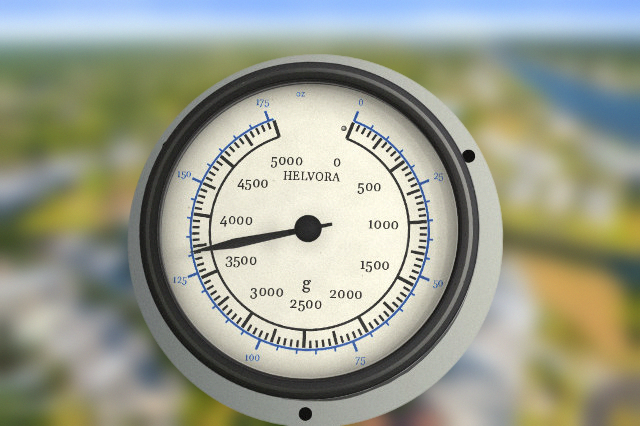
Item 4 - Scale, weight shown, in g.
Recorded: 3700 g
